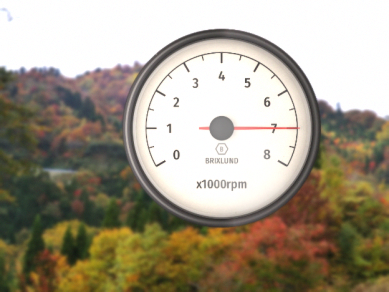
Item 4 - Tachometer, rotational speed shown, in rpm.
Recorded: 7000 rpm
